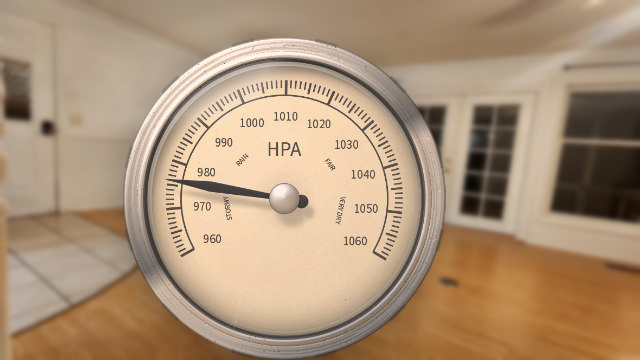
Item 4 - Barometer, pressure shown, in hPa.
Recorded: 976 hPa
